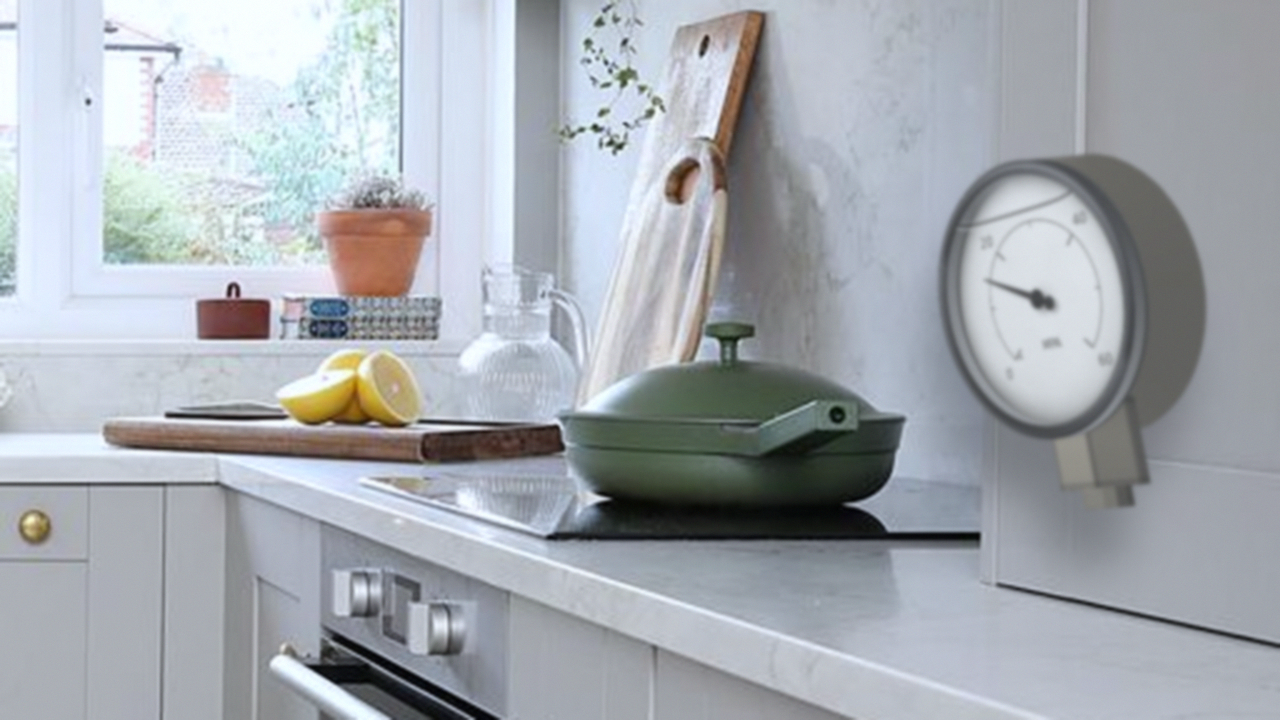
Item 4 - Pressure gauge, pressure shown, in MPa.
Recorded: 15 MPa
